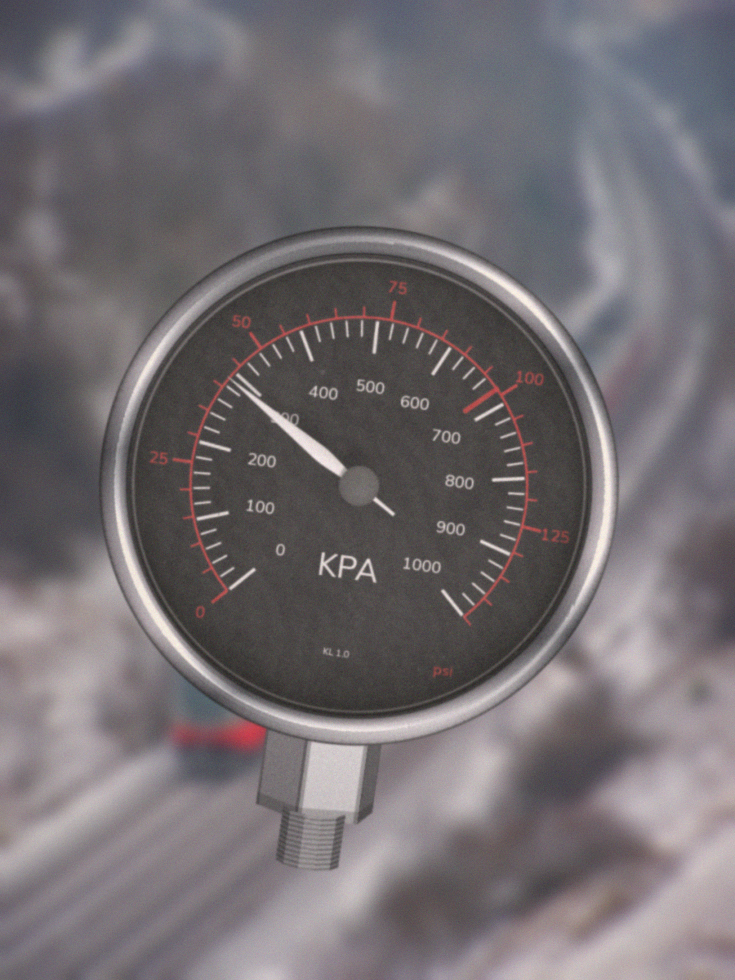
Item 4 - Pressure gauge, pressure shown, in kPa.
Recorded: 290 kPa
